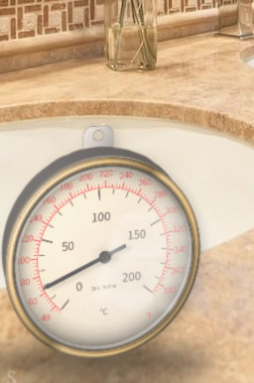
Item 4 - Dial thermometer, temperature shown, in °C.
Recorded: 20 °C
